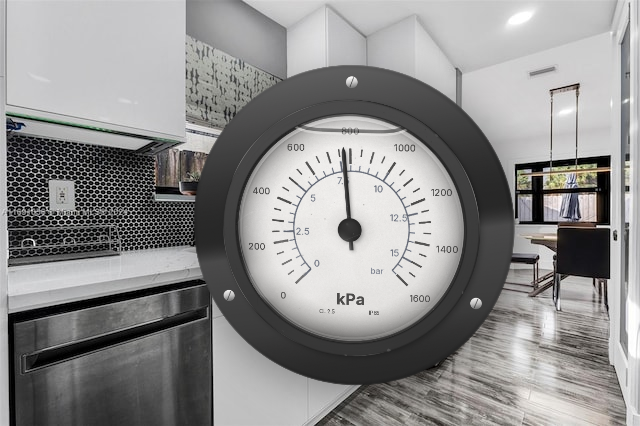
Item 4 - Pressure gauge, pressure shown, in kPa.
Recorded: 775 kPa
